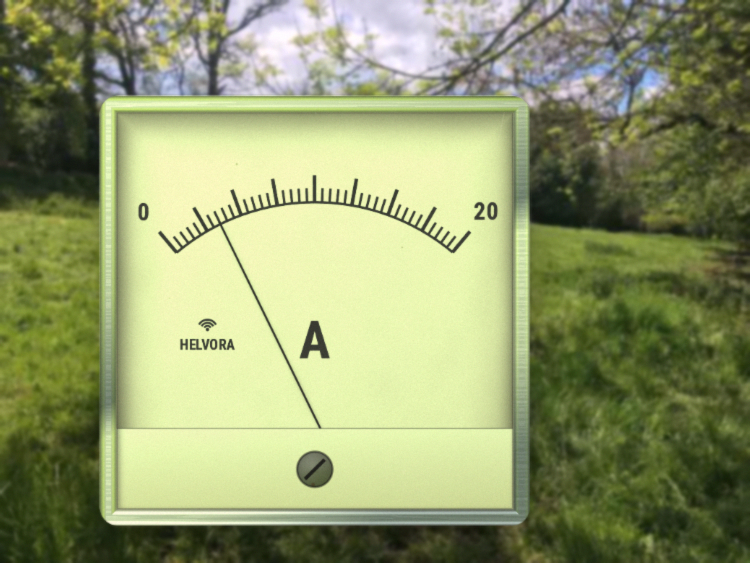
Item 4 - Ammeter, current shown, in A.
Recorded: 3.5 A
